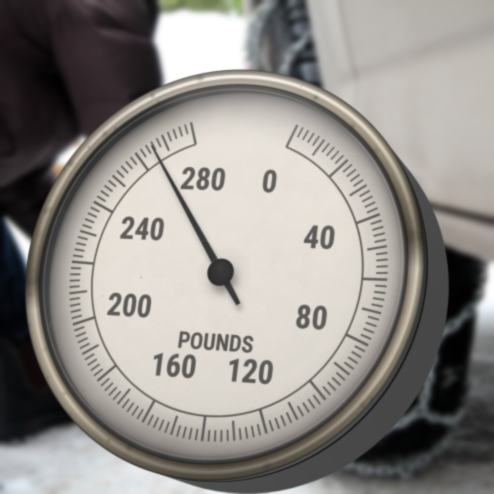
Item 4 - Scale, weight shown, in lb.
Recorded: 266 lb
